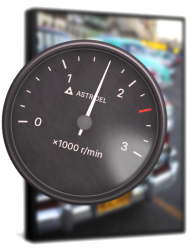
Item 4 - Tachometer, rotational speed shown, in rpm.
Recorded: 1600 rpm
